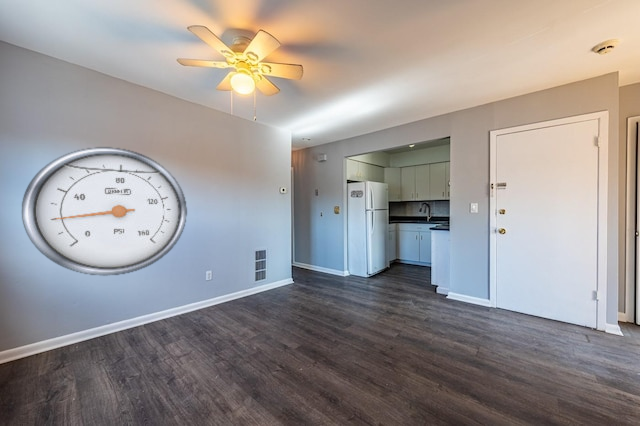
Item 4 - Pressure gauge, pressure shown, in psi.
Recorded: 20 psi
